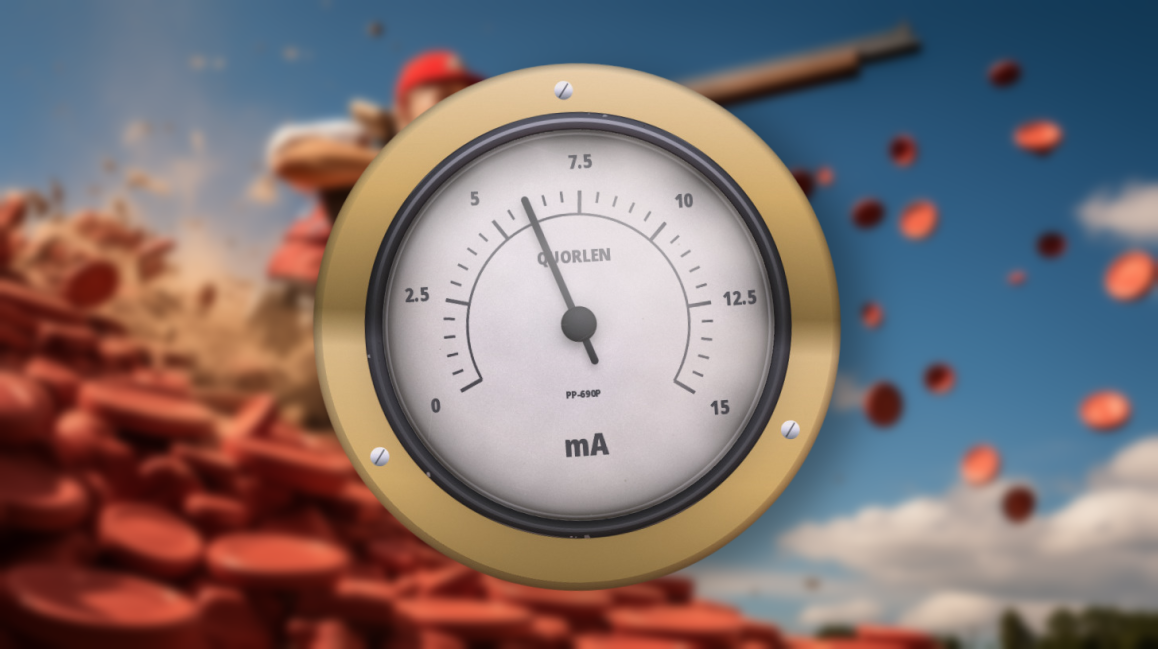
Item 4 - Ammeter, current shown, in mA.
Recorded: 6 mA
